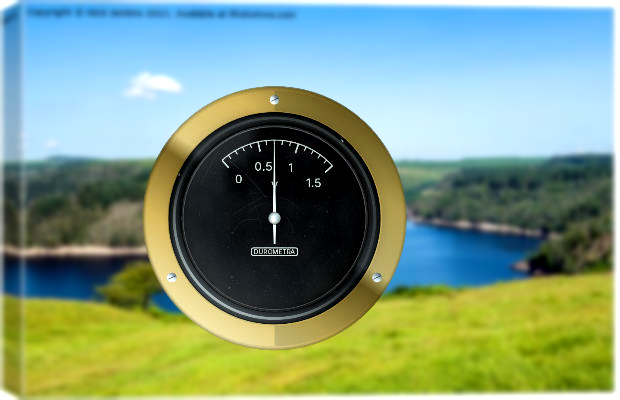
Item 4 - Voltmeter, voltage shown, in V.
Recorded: 0.7 V
